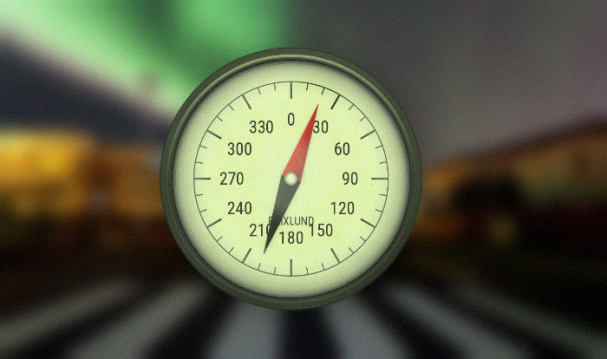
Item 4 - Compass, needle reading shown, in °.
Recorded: 20 °
